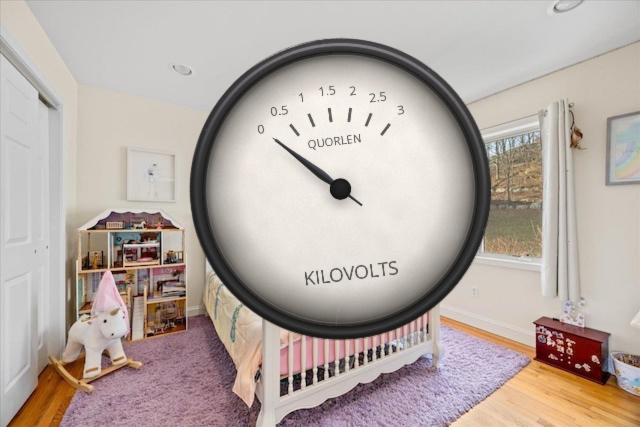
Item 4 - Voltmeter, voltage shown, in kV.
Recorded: 0 kV
